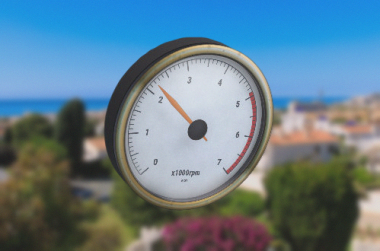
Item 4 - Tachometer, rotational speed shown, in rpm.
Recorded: 2200 rpm
